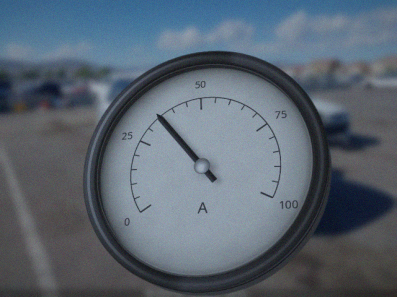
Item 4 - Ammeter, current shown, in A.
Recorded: 35 A
